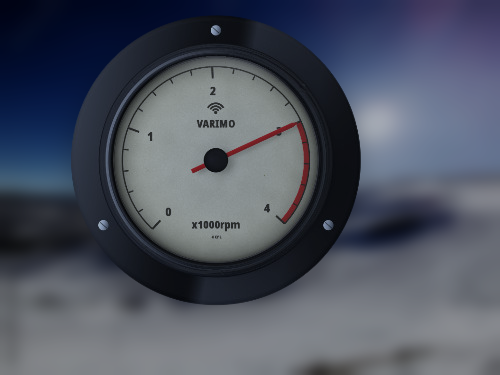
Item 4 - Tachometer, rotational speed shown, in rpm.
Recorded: 3000 rpm
